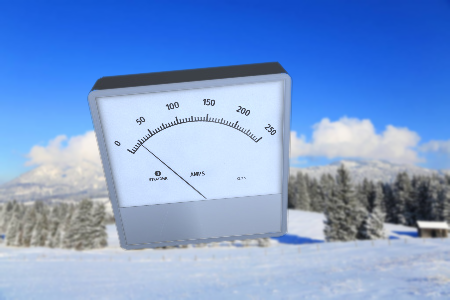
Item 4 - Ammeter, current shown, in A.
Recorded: 25 A
